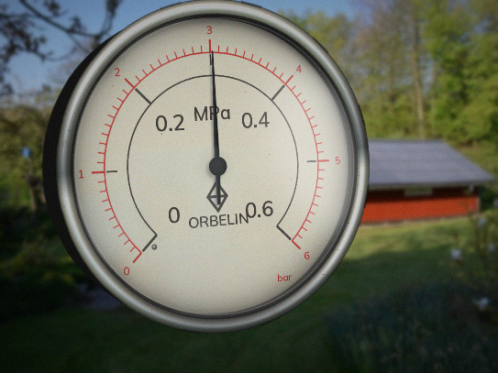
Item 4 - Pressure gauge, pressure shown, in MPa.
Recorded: 0.3 MPa
